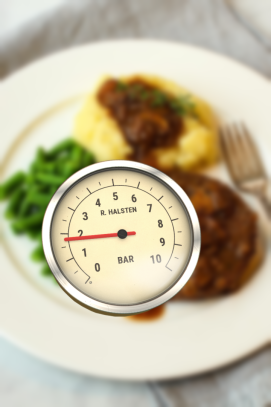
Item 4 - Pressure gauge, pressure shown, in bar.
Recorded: 1.75 bar
